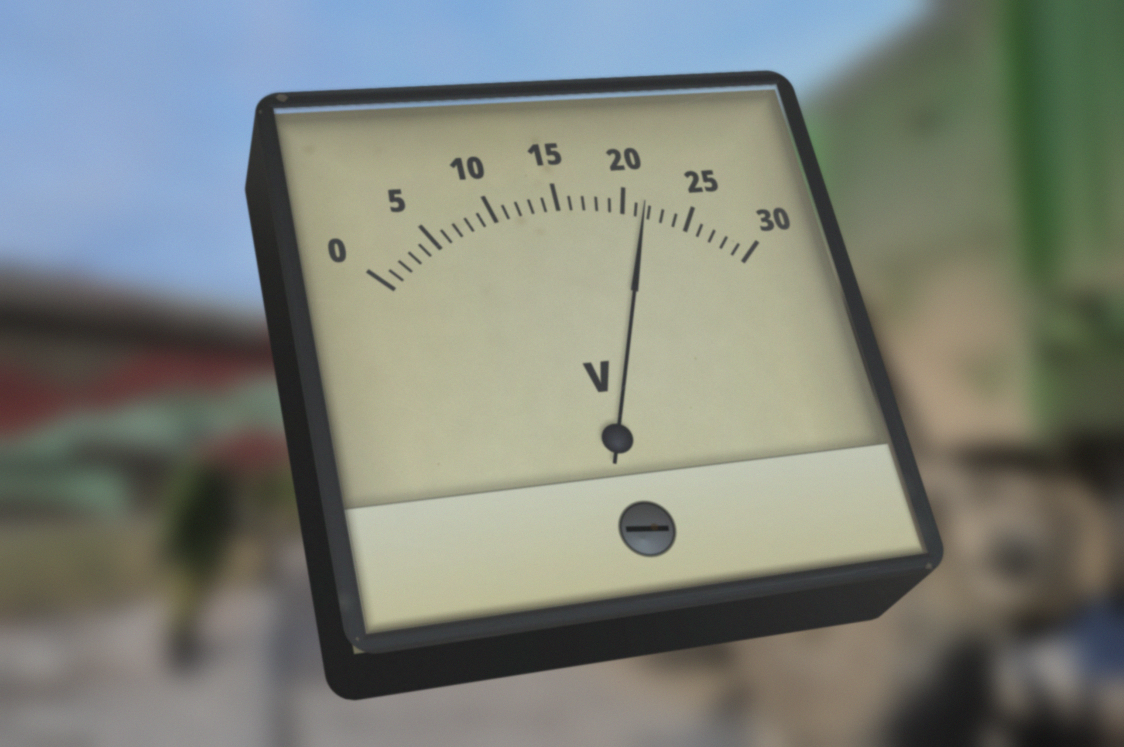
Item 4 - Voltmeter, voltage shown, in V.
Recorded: 21.5 V
